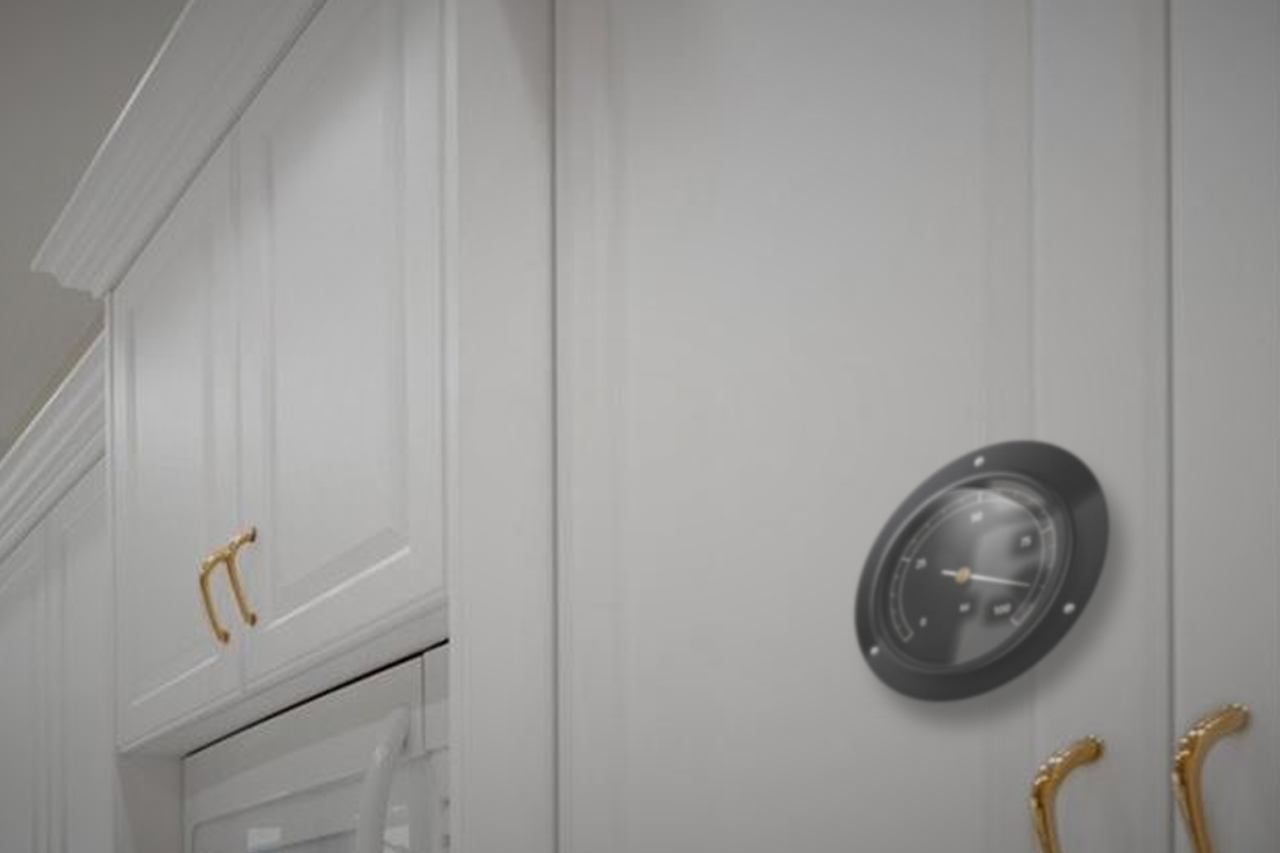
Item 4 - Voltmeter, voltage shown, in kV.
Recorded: 90 kV
